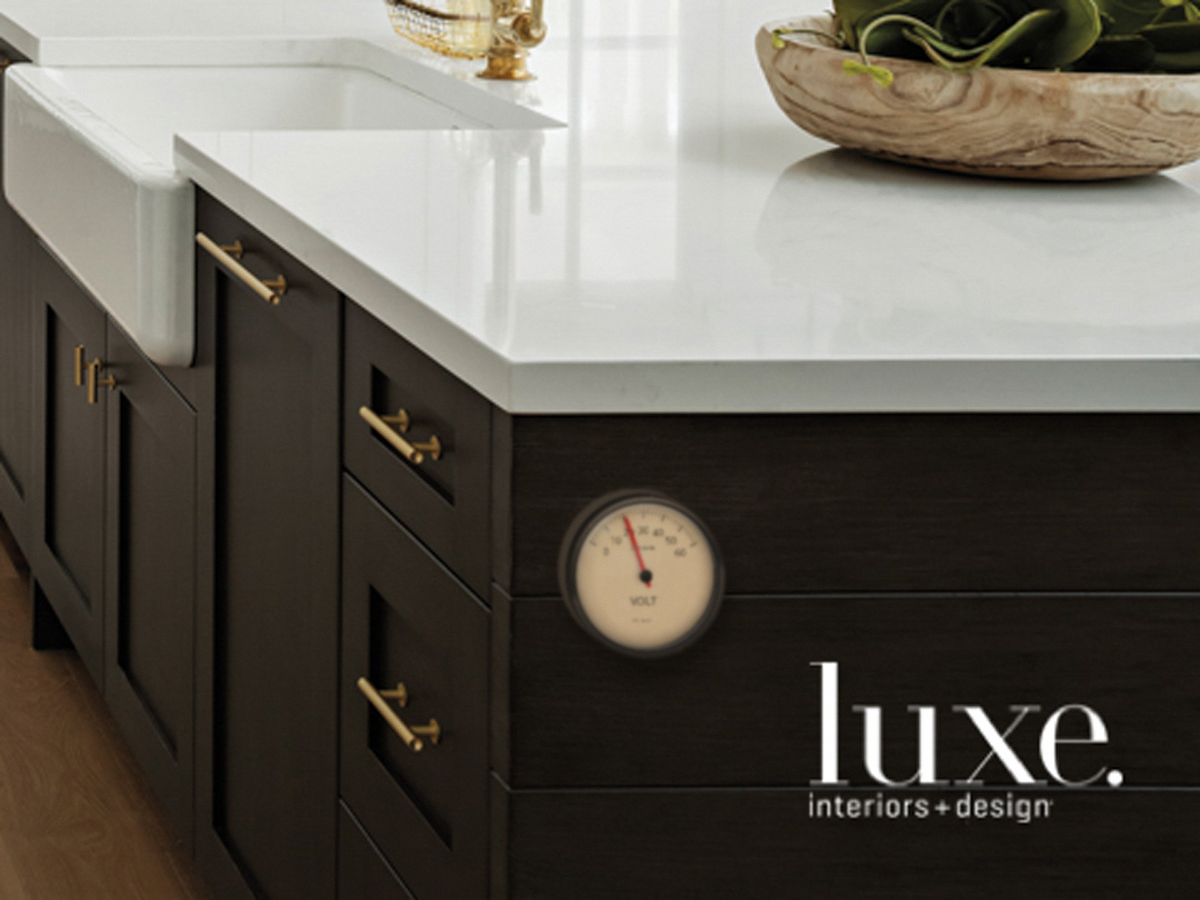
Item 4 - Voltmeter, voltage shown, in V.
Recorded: 20 V
